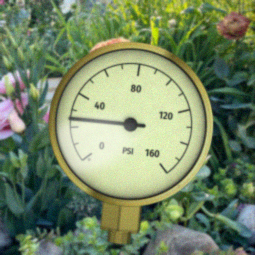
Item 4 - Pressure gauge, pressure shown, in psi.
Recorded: 25 psi
